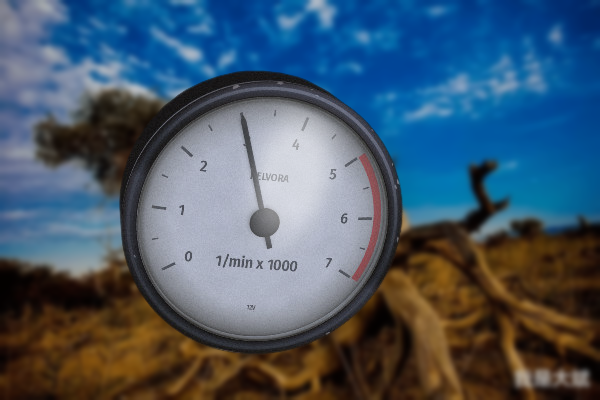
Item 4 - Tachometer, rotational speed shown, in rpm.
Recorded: 3000 rpm
